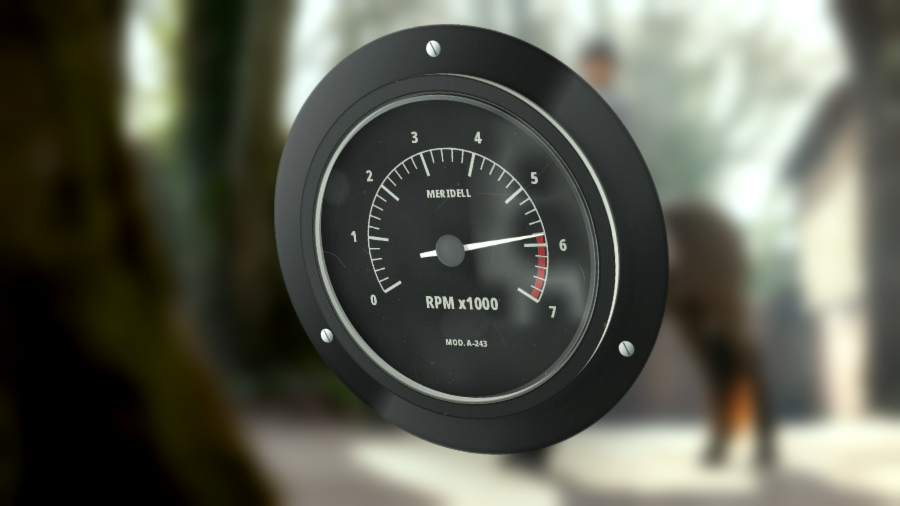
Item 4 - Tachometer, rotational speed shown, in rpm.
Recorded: 5800 rpm
